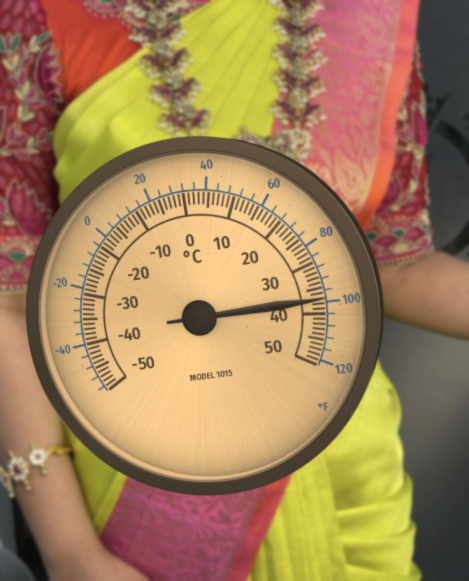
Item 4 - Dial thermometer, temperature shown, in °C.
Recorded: 37 °C
